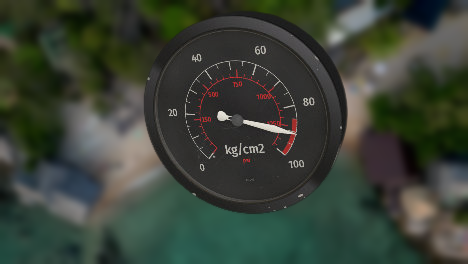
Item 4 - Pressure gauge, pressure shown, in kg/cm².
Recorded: 90 kg/cm²
